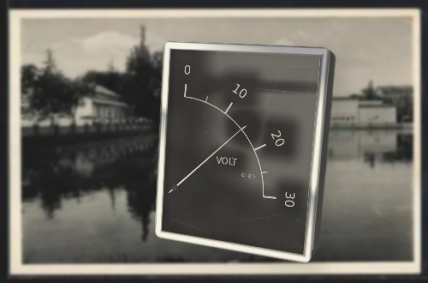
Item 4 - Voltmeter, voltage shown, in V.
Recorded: 15 V
